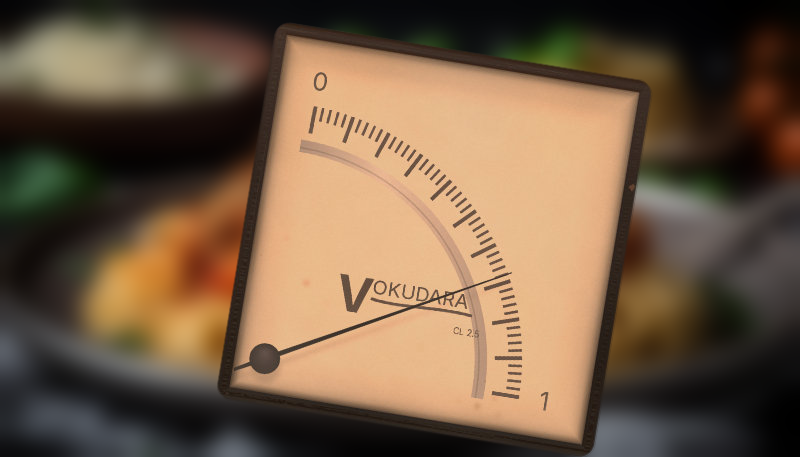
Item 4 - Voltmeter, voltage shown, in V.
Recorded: 0.68 V
